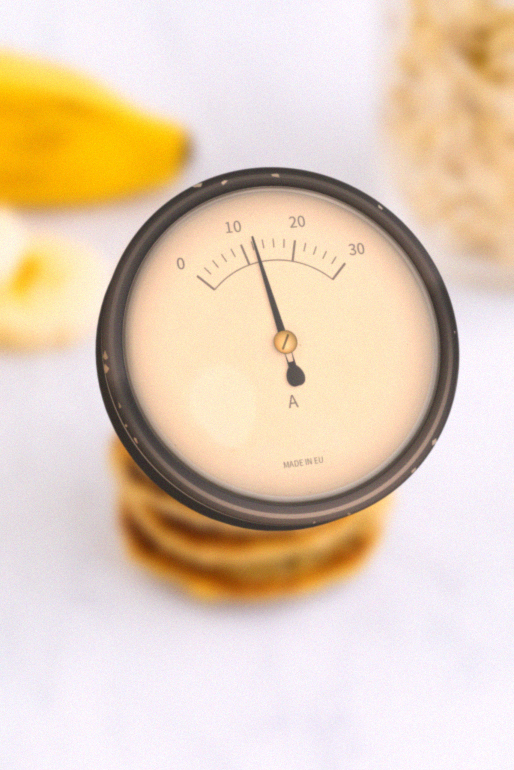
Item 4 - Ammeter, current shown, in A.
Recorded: 12 A
